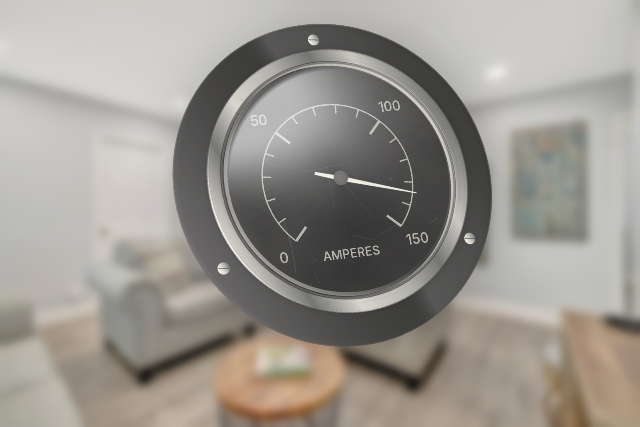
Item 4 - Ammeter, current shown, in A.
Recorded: 135 A
